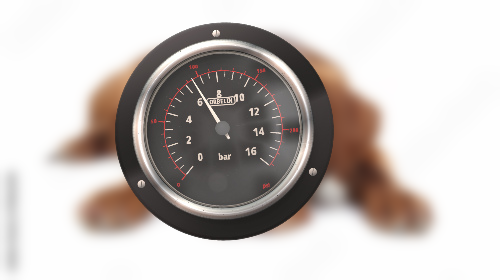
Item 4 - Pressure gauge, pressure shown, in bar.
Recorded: 6.5 bar
